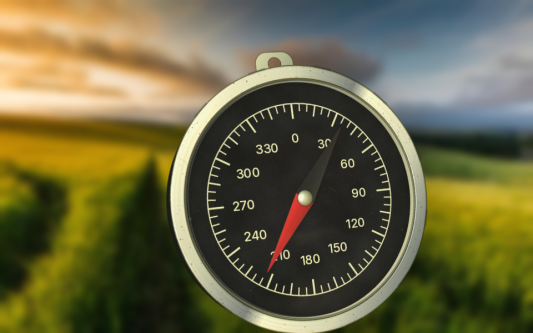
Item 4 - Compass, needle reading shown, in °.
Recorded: 215 °
